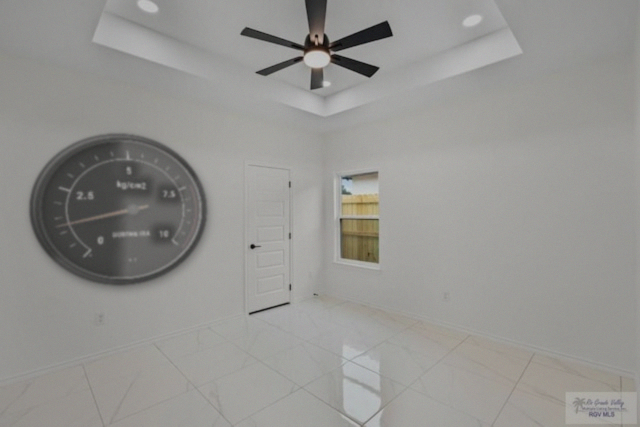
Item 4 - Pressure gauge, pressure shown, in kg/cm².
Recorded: 1.25 kg/cm²
